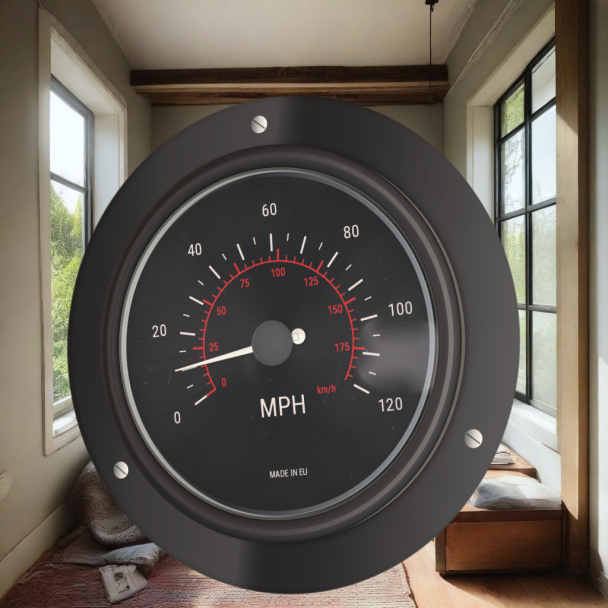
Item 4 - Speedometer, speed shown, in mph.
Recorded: 10 mph
